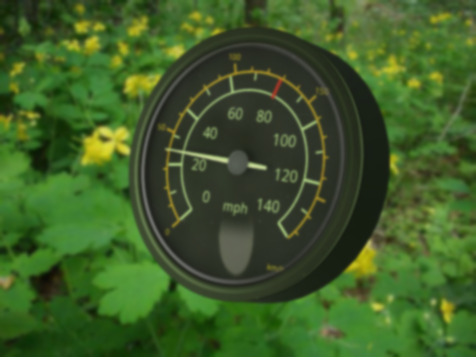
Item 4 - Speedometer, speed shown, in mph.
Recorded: 25 mph
